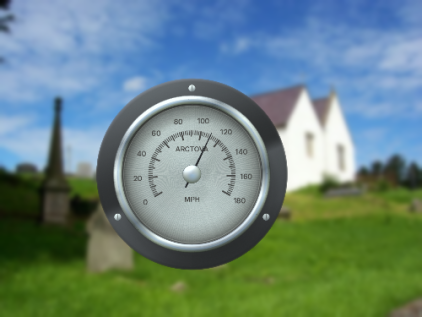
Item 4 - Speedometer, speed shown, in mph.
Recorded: 110 mph
